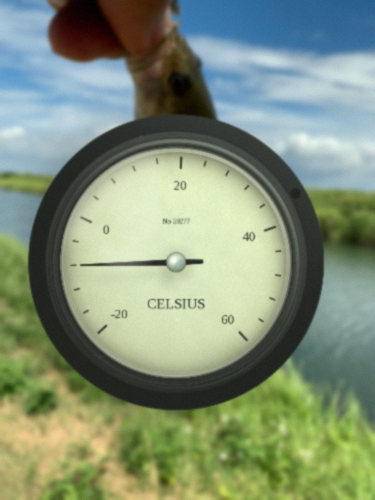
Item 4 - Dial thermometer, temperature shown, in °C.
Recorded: -8 °C
